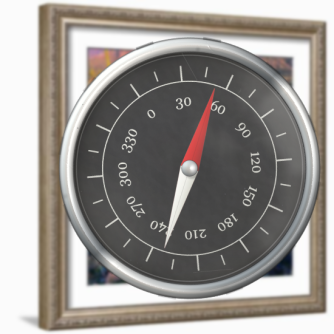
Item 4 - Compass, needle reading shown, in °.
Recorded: 52.5 °
